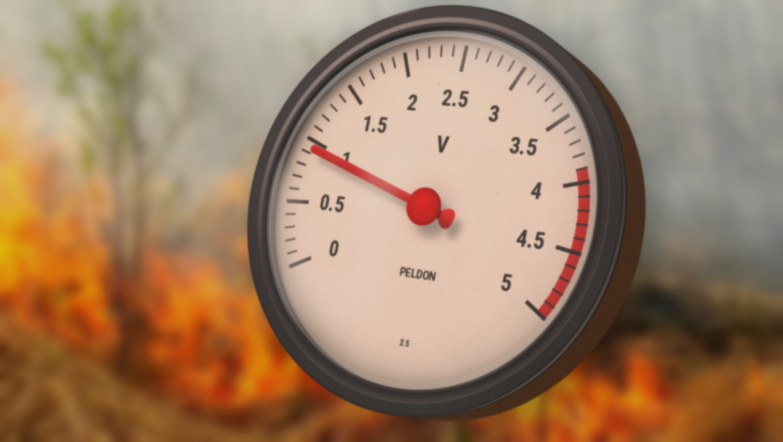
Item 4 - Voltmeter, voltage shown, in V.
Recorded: 0.95 V
